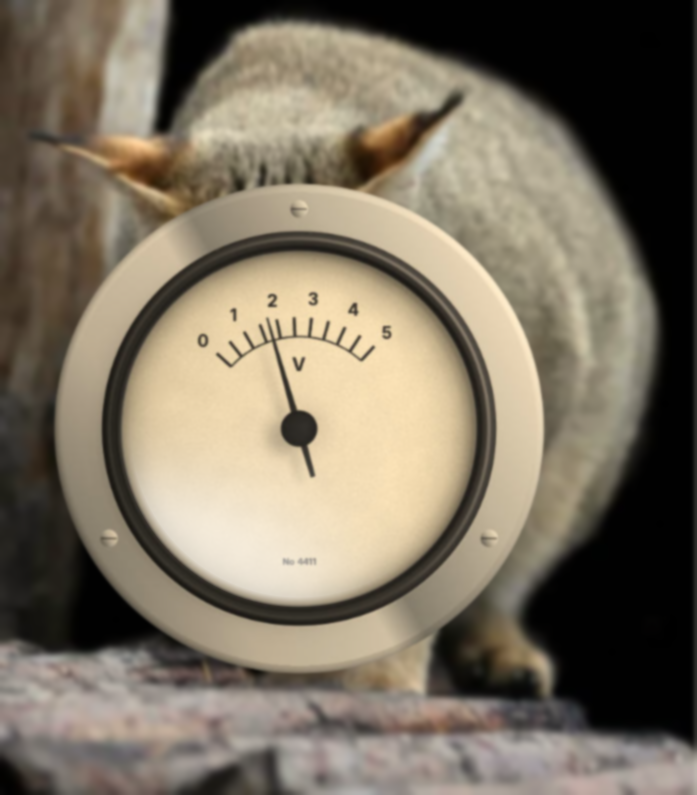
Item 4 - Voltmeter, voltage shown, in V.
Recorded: 1.75 V
